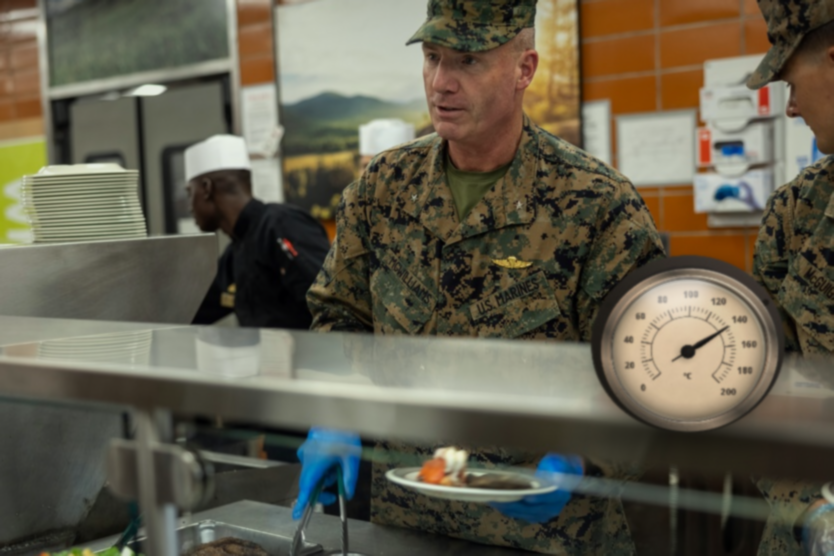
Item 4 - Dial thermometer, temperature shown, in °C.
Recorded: 140 °C
